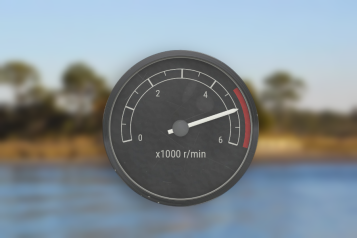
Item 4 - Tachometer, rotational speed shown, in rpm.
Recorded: 5000 rpm
